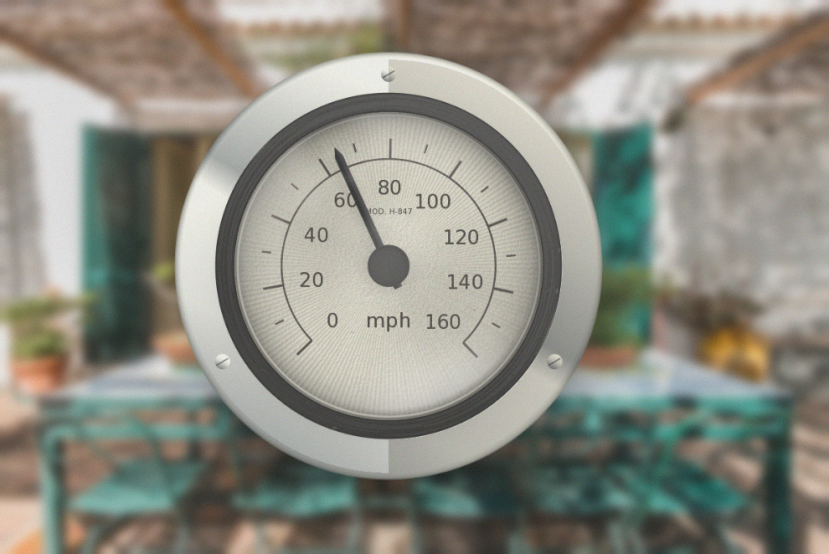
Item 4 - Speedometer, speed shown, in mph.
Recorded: 65 mph
